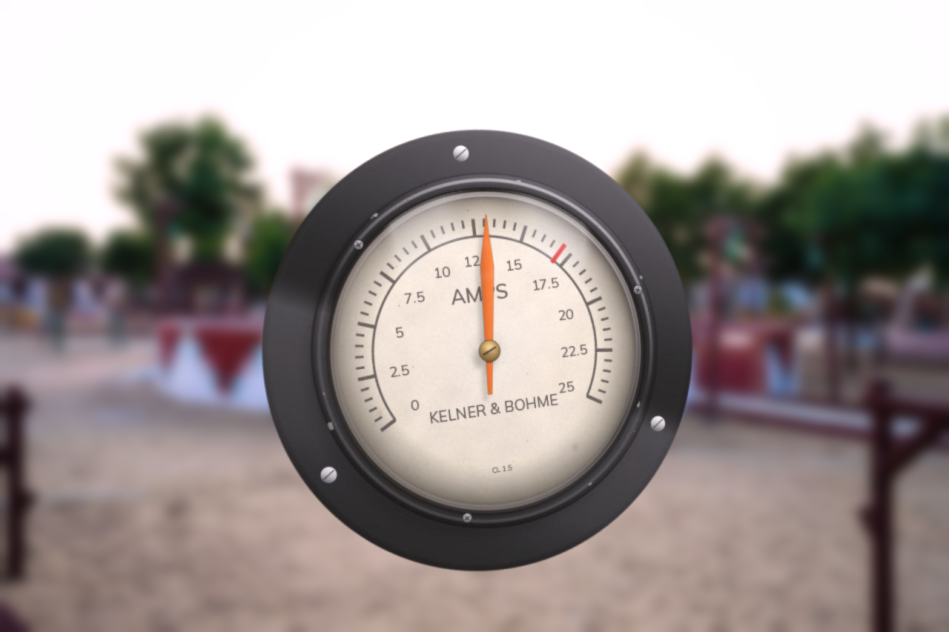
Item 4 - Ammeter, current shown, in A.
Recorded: 13 A
